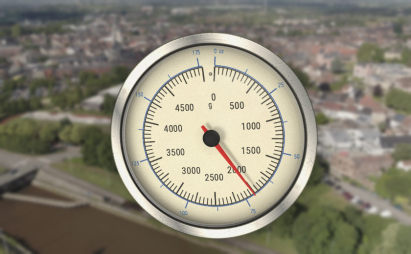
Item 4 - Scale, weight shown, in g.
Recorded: 2000 g
